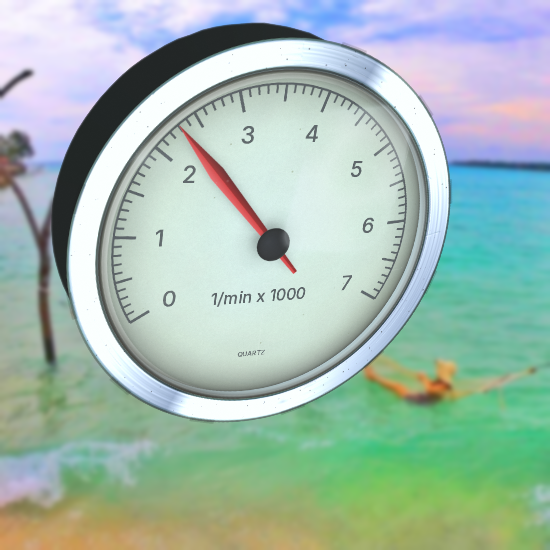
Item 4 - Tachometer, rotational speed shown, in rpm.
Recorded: 2300 rpm
